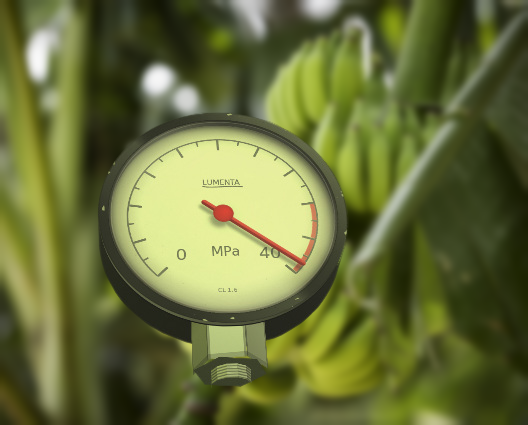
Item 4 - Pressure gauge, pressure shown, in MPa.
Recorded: 39 MPa
